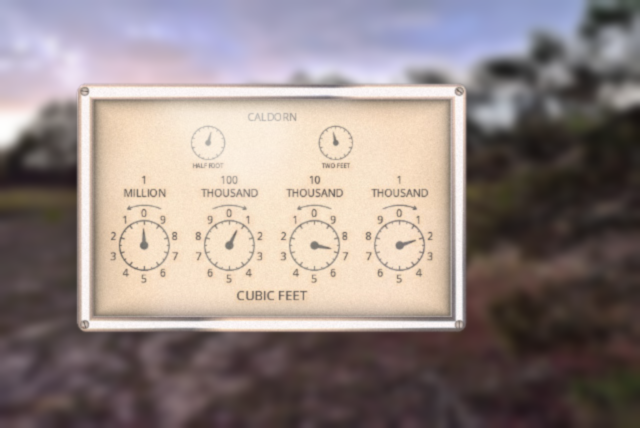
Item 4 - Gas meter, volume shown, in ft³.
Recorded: 7200 ft³
